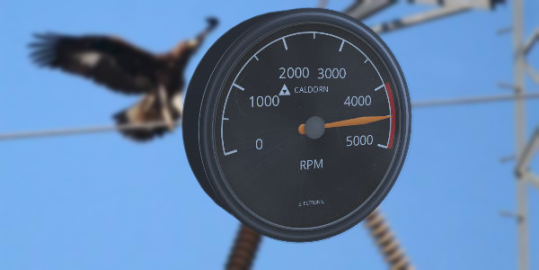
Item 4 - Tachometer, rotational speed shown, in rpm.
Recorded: 4500 rpm
